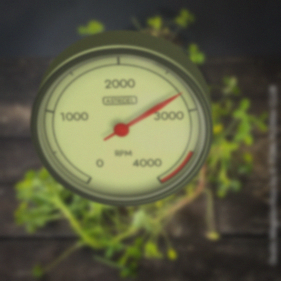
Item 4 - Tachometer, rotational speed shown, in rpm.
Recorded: 2750 rpm
